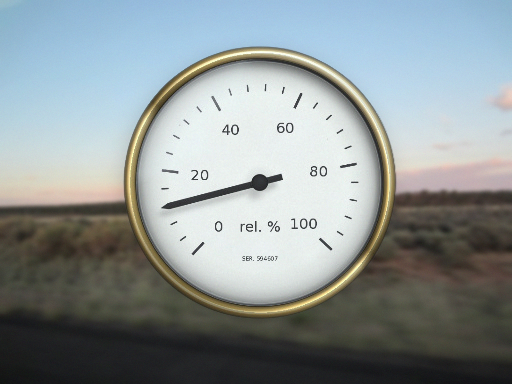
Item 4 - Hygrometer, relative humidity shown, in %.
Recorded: 12 %
